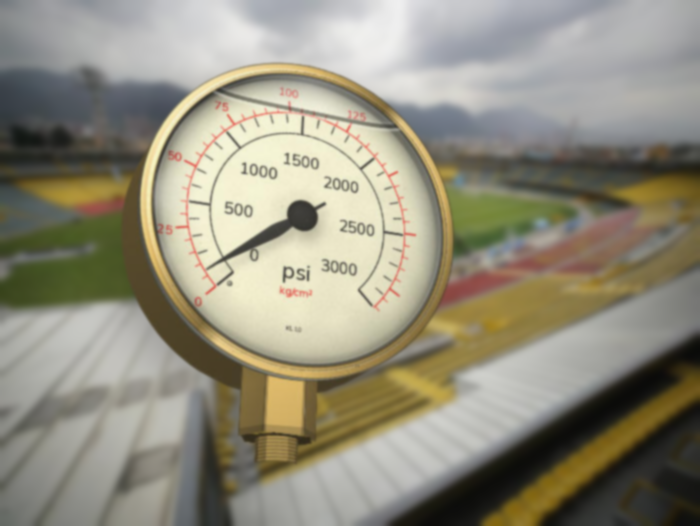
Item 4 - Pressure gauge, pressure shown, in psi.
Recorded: 100 psi
